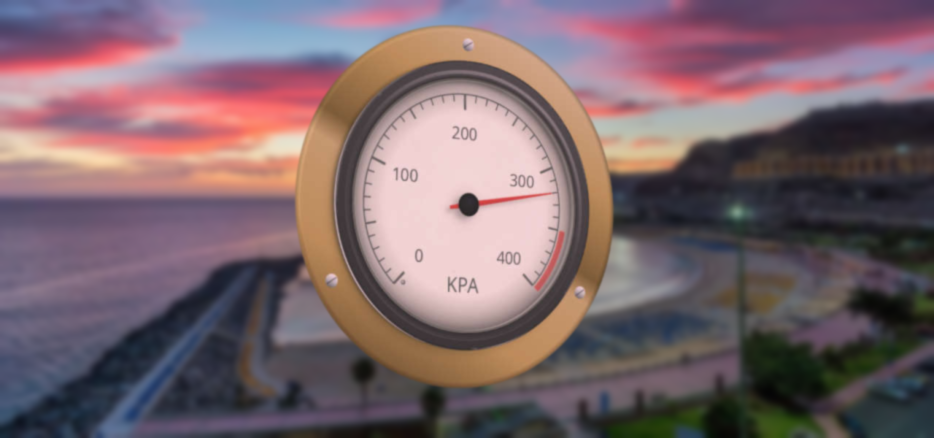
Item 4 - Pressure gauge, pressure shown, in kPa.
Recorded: 320 kPa
